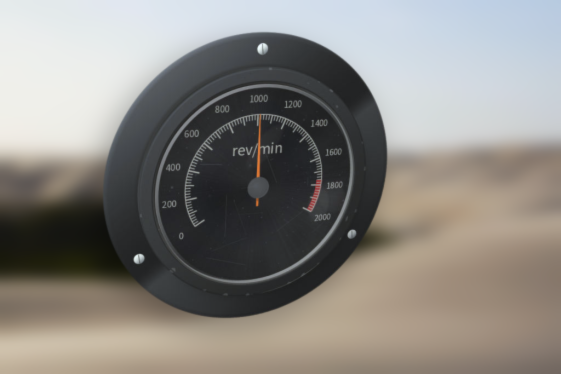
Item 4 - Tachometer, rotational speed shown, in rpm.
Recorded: 1000 rpm
